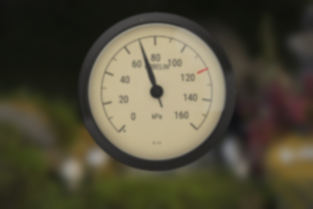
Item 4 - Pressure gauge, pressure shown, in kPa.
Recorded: 70 kPa
